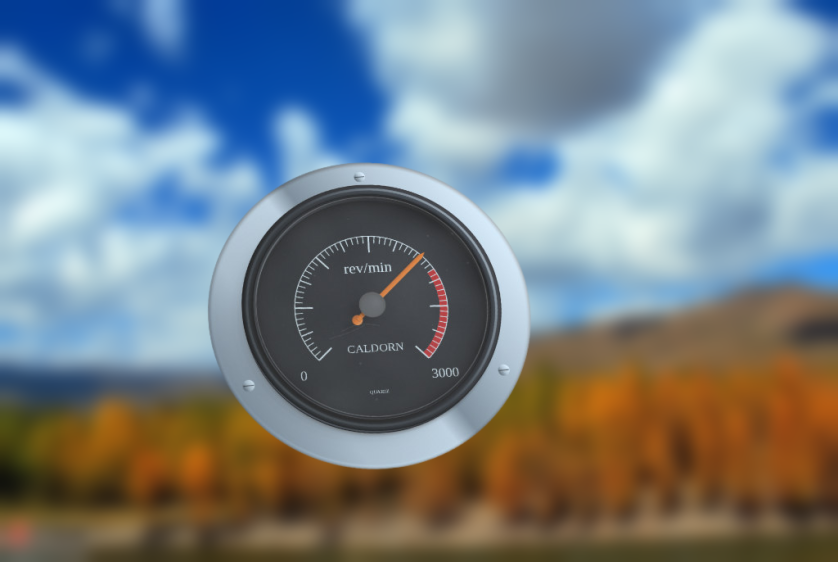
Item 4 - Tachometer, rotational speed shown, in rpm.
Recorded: 2000 rpm
